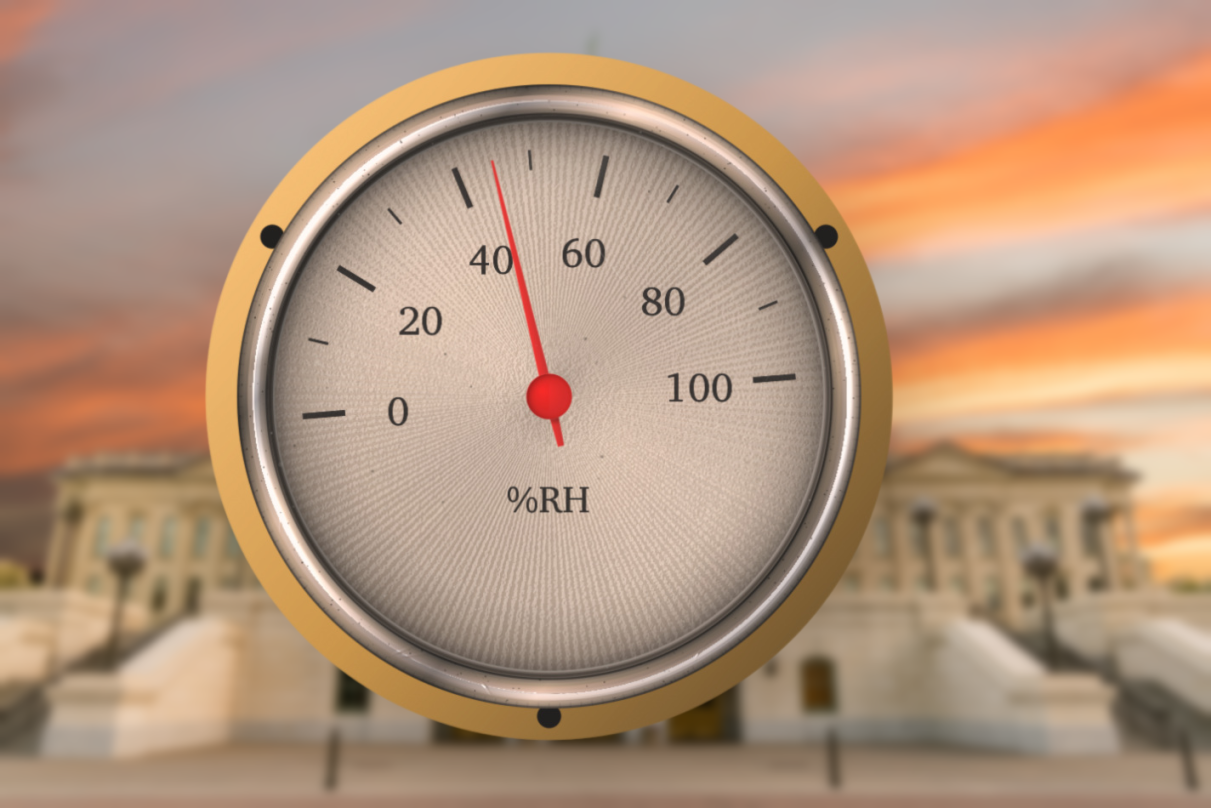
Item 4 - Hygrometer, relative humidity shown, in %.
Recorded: 45 %
